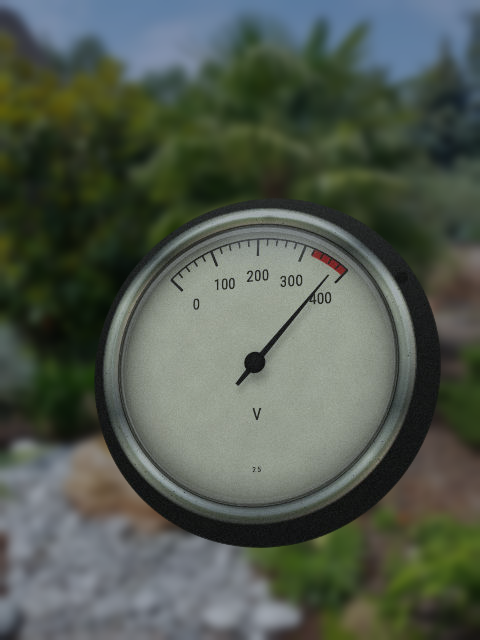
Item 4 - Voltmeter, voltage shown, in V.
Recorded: 380 V
